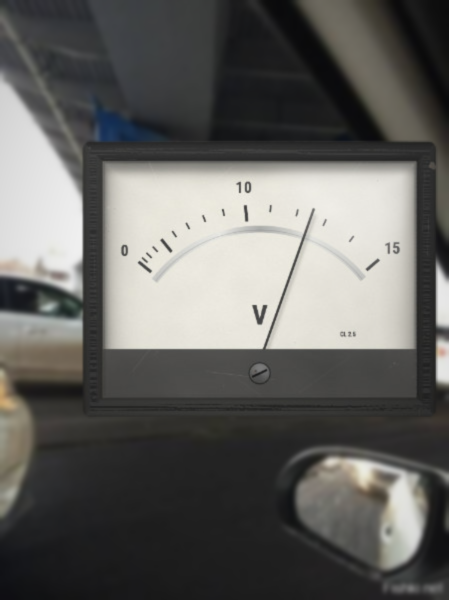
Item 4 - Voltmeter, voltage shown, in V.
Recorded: 12.5 V
